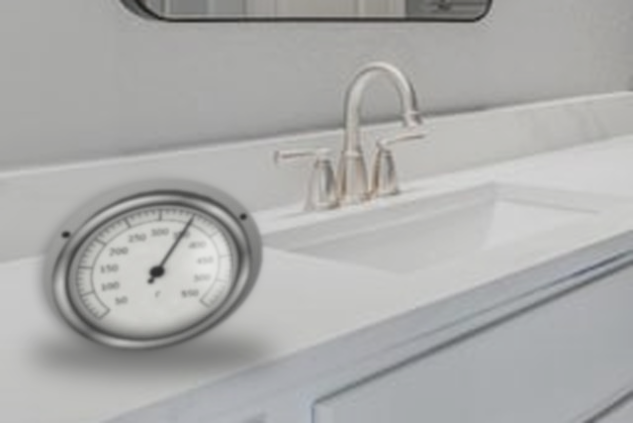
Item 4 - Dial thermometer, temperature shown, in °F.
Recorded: 350 °F
